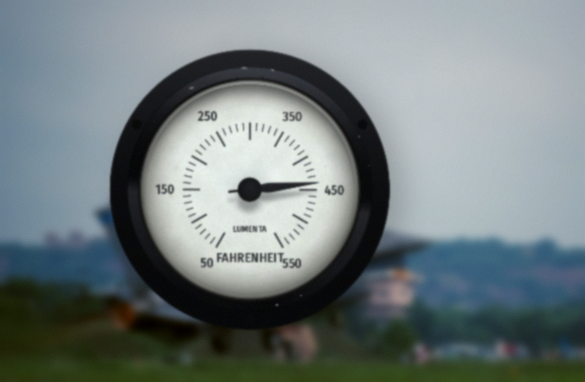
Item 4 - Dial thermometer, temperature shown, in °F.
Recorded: 440 °F
